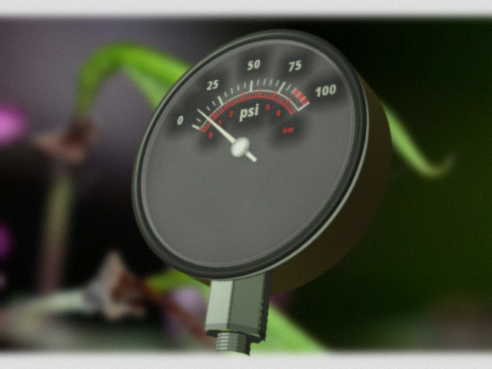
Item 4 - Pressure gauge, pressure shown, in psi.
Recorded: 10 psi
